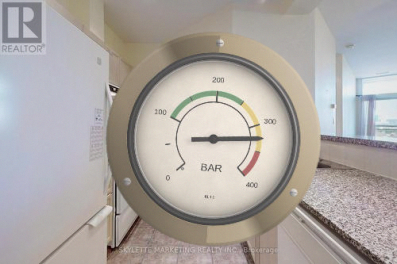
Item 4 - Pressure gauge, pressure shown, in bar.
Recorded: 325 bar
